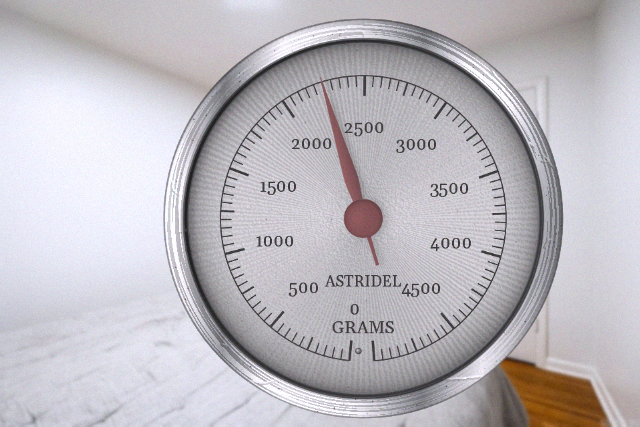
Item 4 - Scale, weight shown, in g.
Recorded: 2250 g
